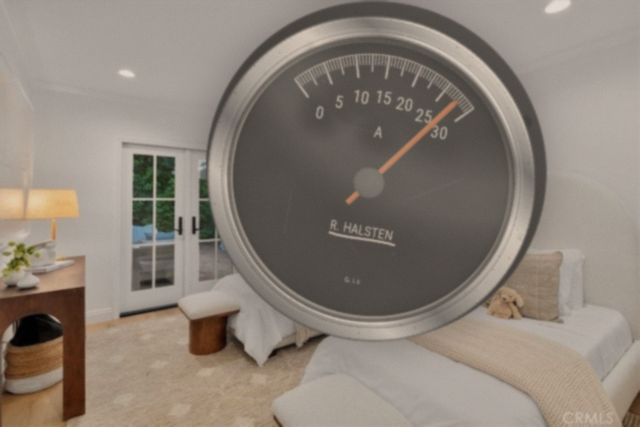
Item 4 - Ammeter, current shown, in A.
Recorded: 27.5 A
